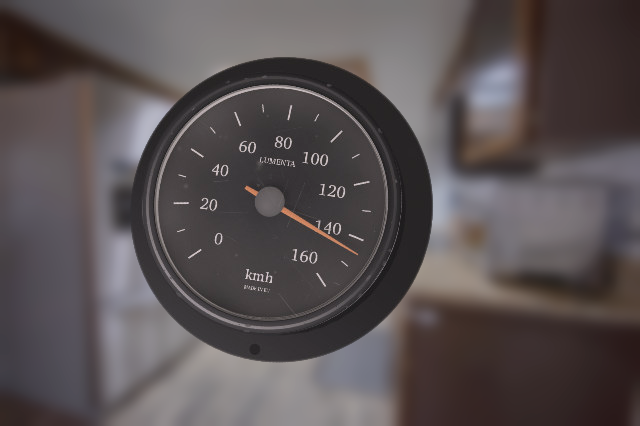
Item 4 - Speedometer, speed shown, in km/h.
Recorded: 145 km/h
